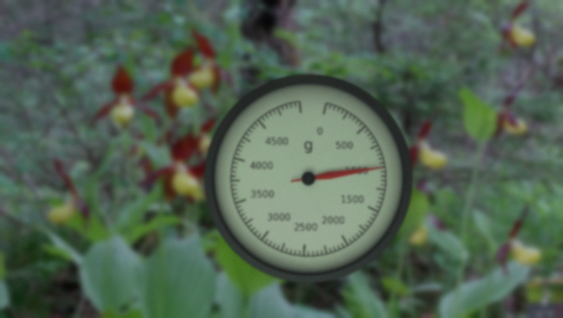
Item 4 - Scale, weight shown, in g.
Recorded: 1000 g
